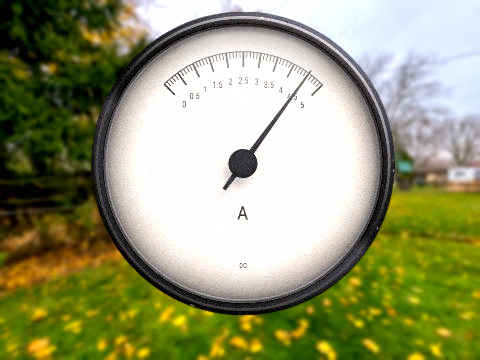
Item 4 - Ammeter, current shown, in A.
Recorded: 4.5 A
